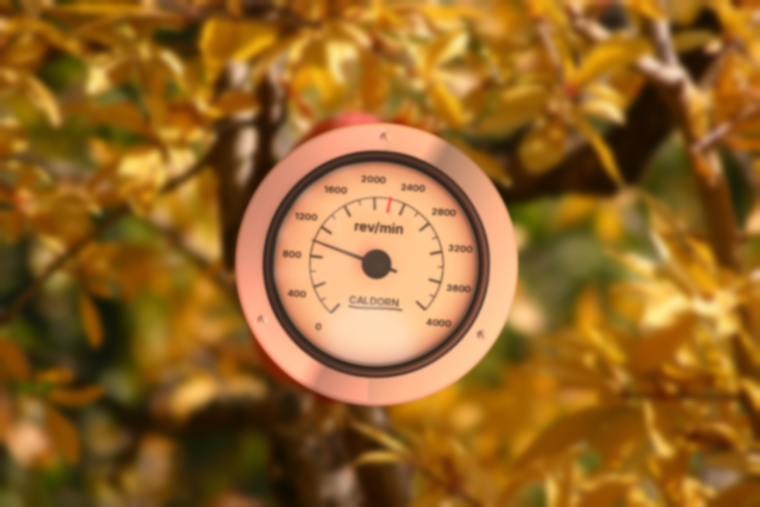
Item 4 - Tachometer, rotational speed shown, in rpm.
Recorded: 1000 rpm
